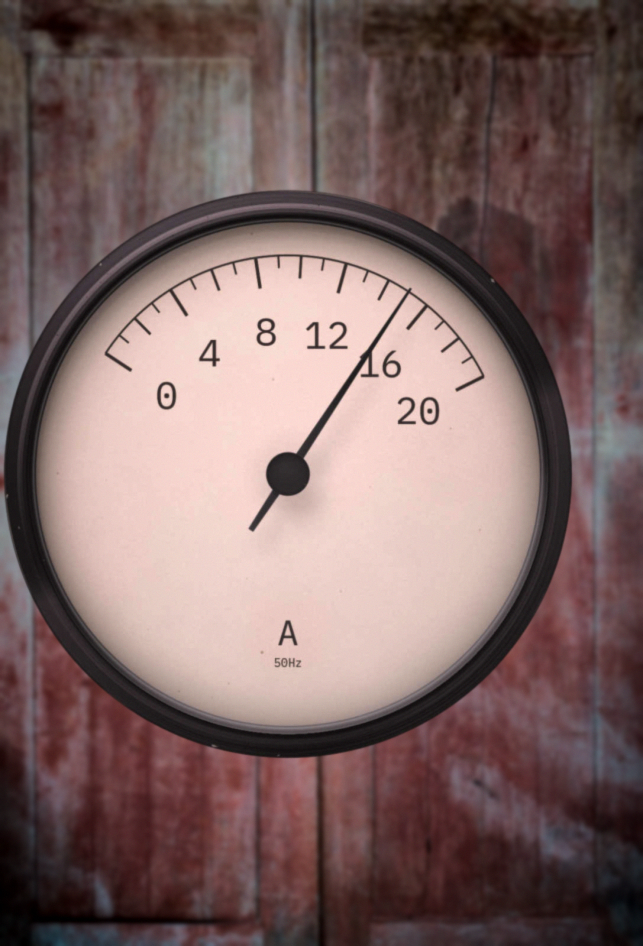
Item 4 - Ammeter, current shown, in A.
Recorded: 15 A
